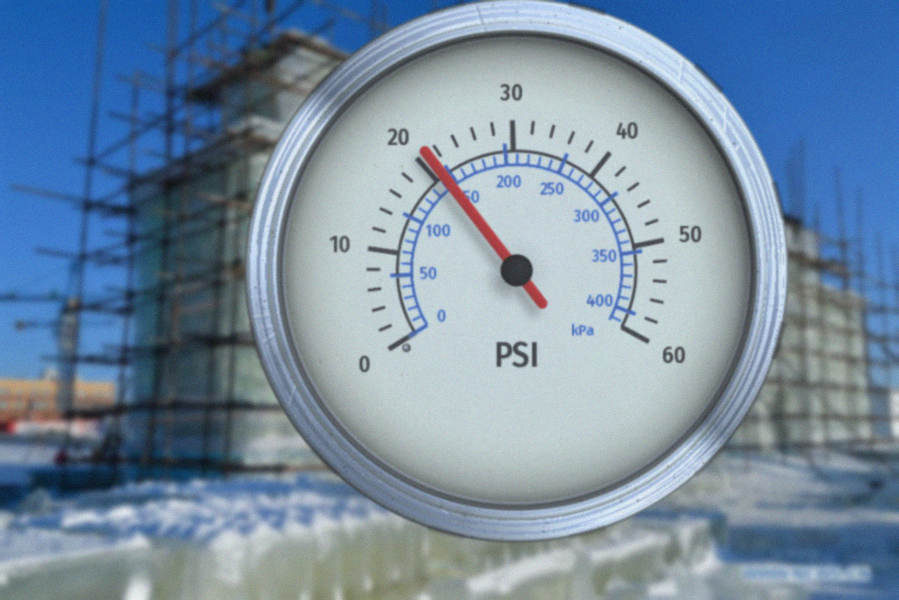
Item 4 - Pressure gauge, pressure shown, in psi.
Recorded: 21 psi
